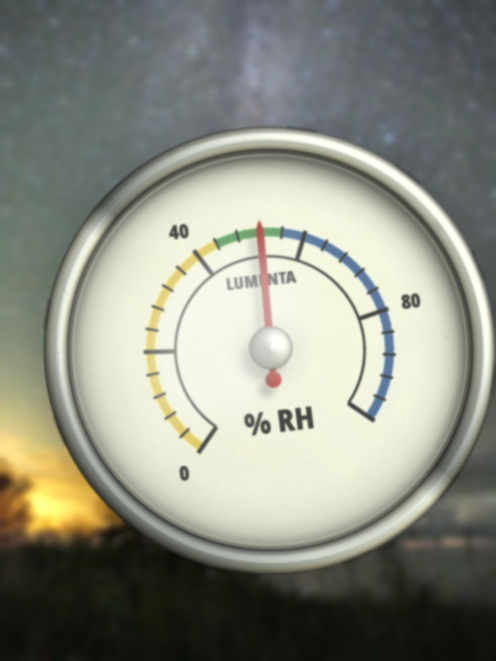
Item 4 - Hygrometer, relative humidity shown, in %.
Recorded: 52 %
